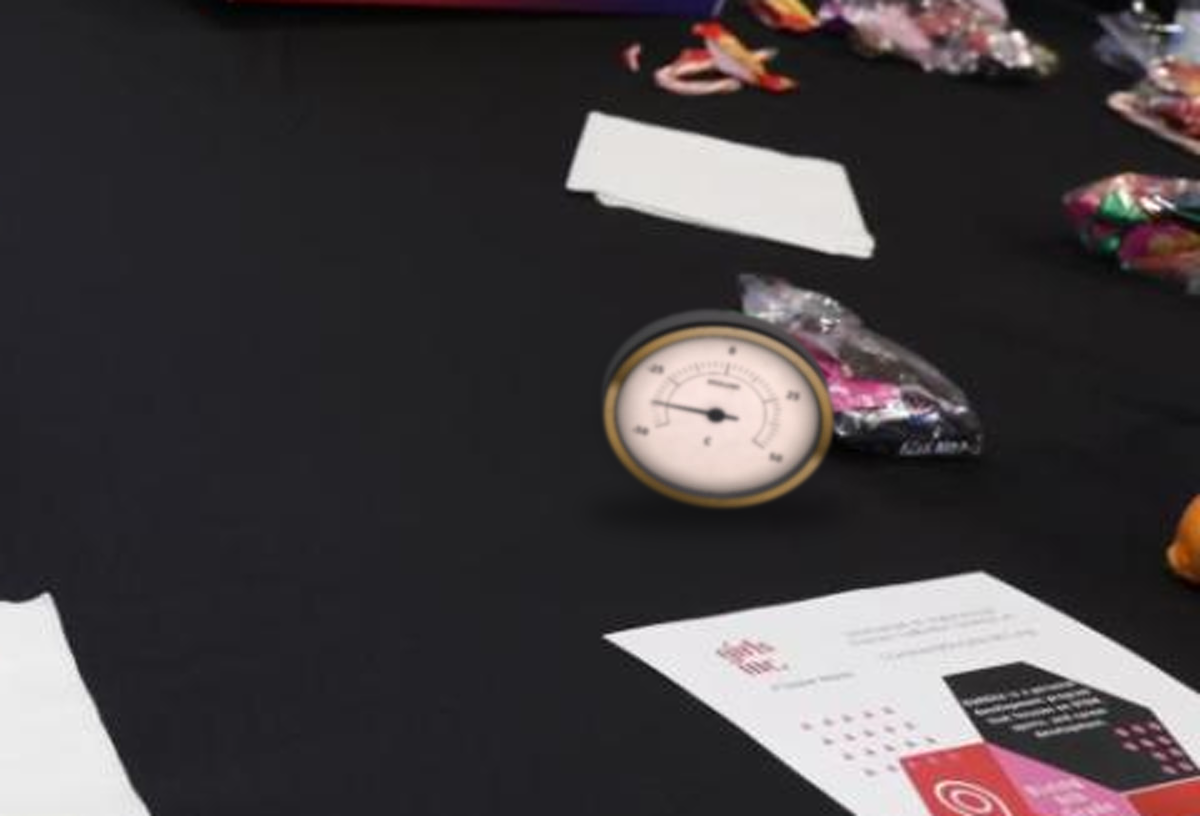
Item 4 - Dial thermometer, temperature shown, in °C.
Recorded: -37.5 °C
